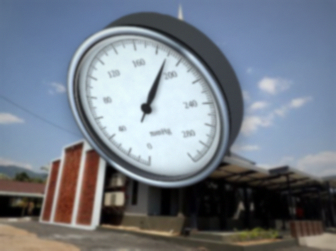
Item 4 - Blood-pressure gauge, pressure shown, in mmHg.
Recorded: 190 mmHg
